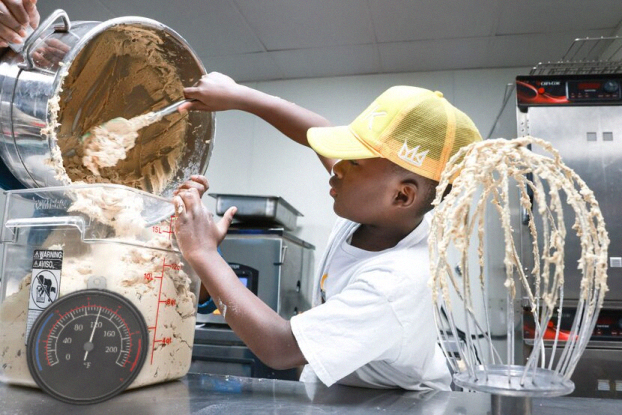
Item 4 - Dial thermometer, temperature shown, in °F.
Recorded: 120 °F
